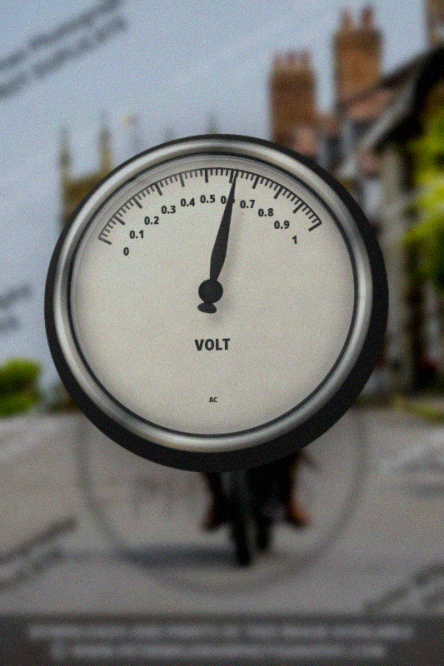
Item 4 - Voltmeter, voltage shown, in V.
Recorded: 0.62 V
